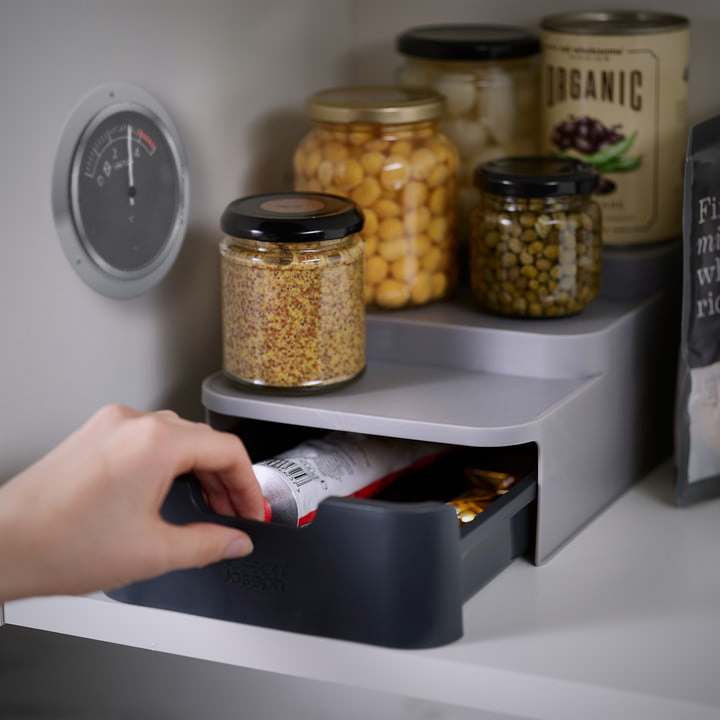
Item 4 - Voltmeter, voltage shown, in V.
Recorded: 3 V
